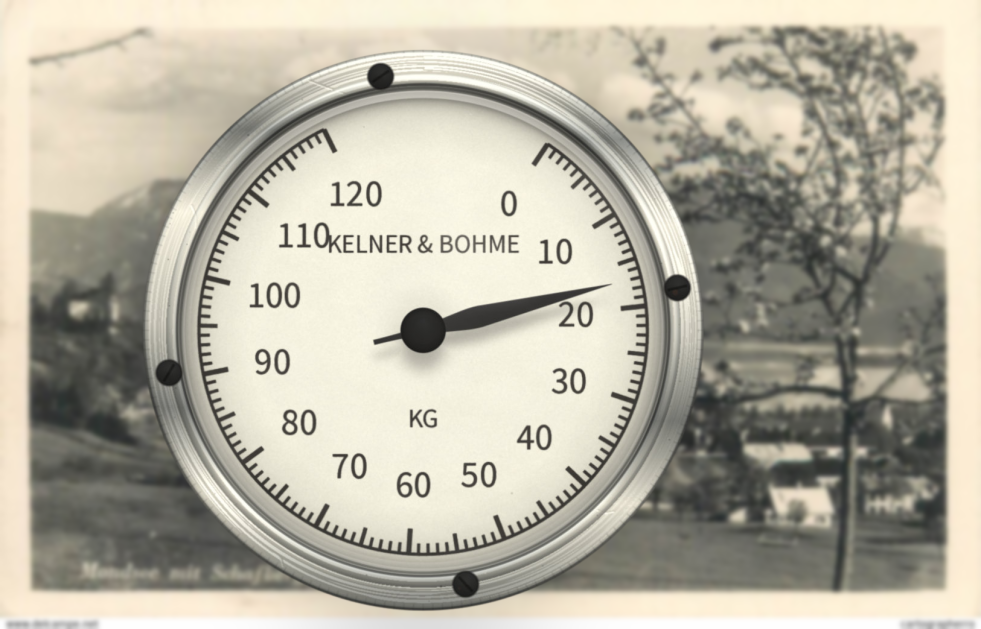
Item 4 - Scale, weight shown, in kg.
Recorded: 17 kg
